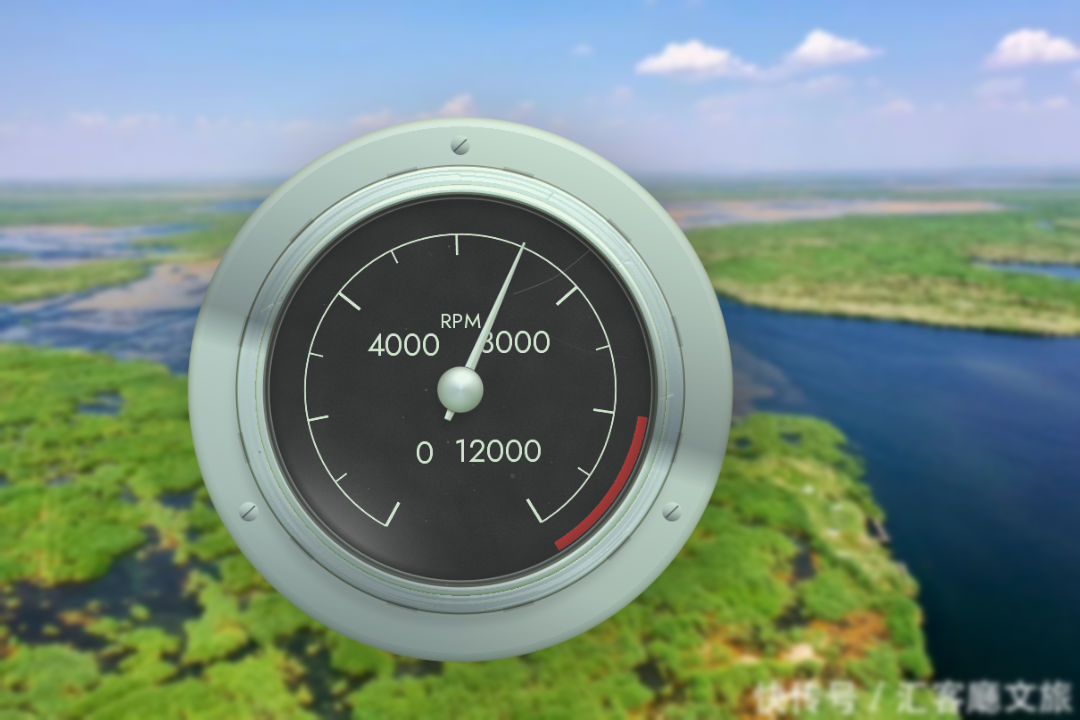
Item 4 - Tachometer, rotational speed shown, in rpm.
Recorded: 7000 rpm
